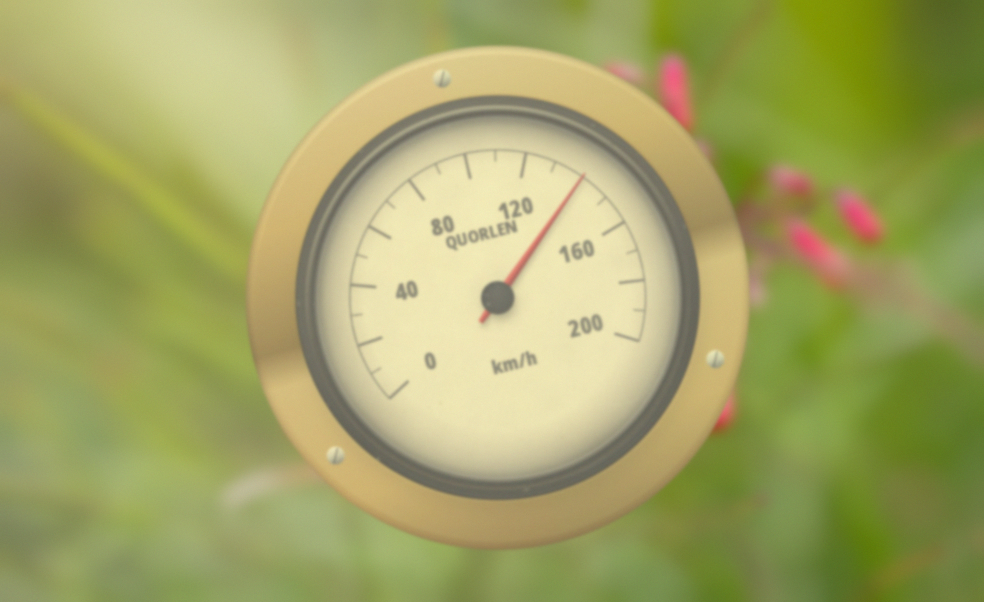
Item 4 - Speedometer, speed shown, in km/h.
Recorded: 140 km/h
